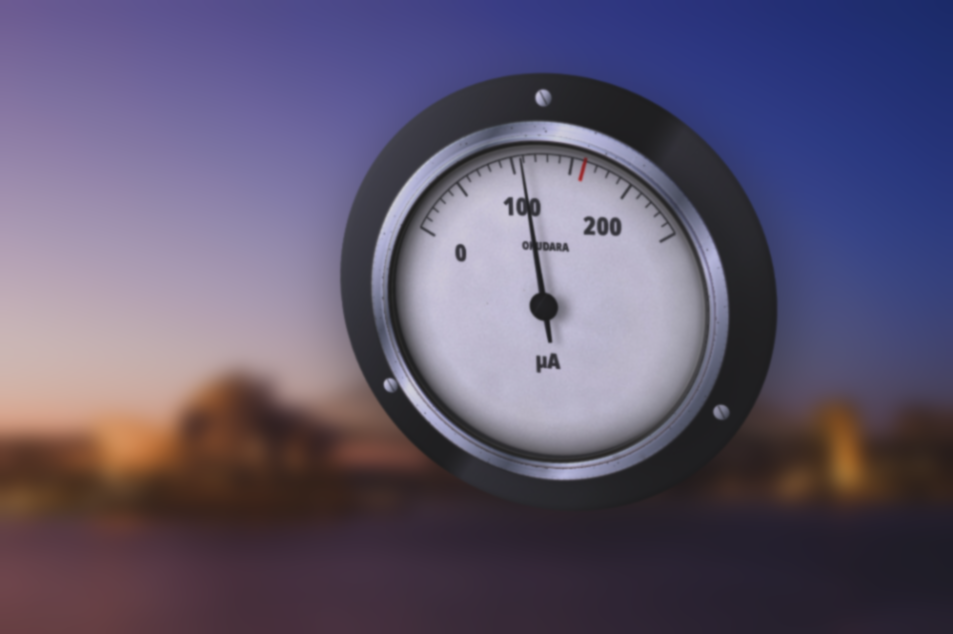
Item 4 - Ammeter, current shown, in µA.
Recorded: 110 µA
